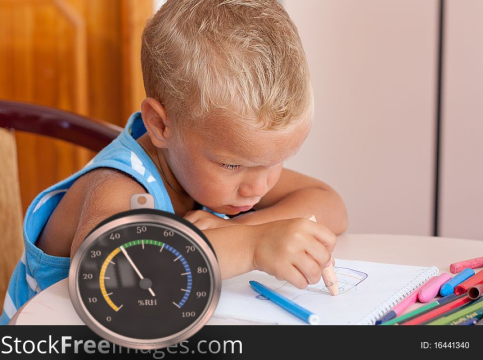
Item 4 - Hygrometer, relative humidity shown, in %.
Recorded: 40 %
